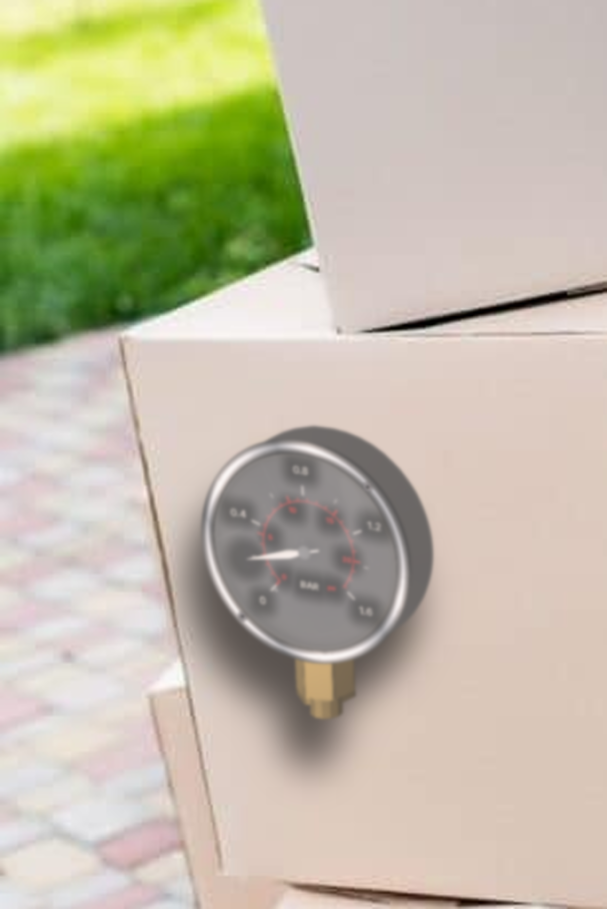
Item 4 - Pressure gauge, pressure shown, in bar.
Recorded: 0.2 bar
